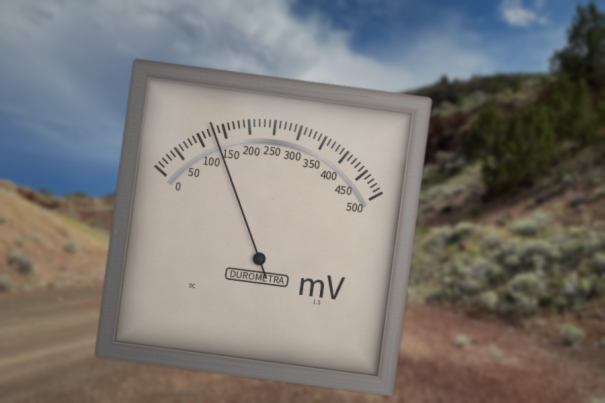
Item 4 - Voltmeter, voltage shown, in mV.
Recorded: 130 mV
